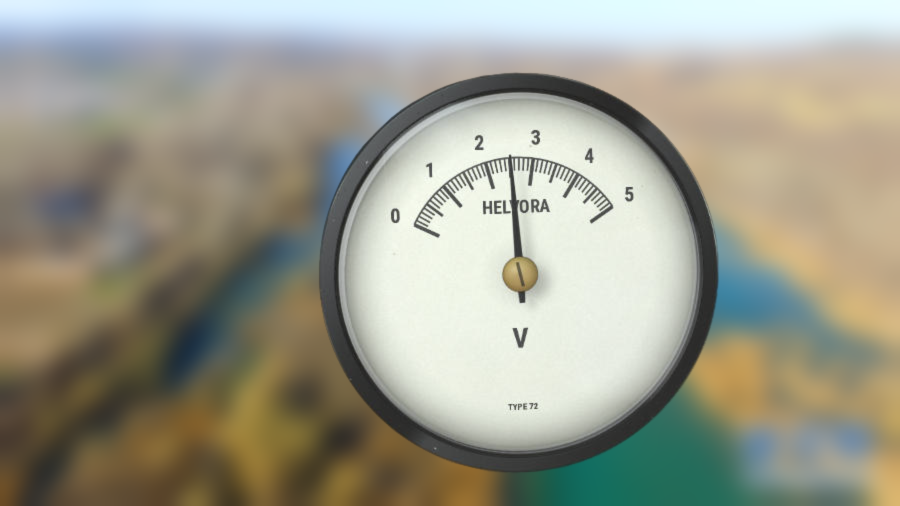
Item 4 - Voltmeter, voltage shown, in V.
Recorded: 2.5 V
